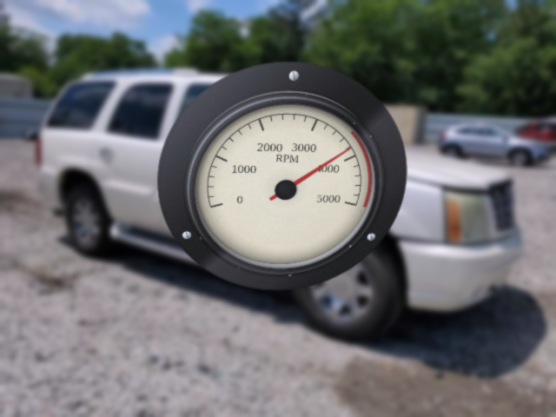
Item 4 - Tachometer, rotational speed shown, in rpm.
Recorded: 3800 rpm
